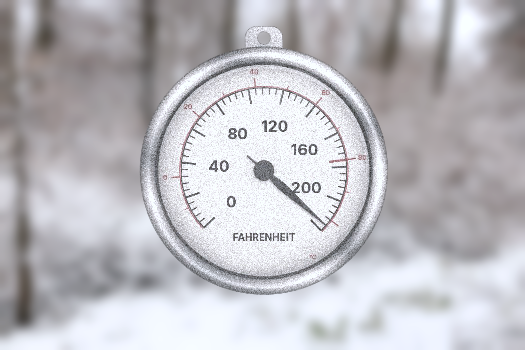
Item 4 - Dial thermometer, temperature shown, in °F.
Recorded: 216 °F
